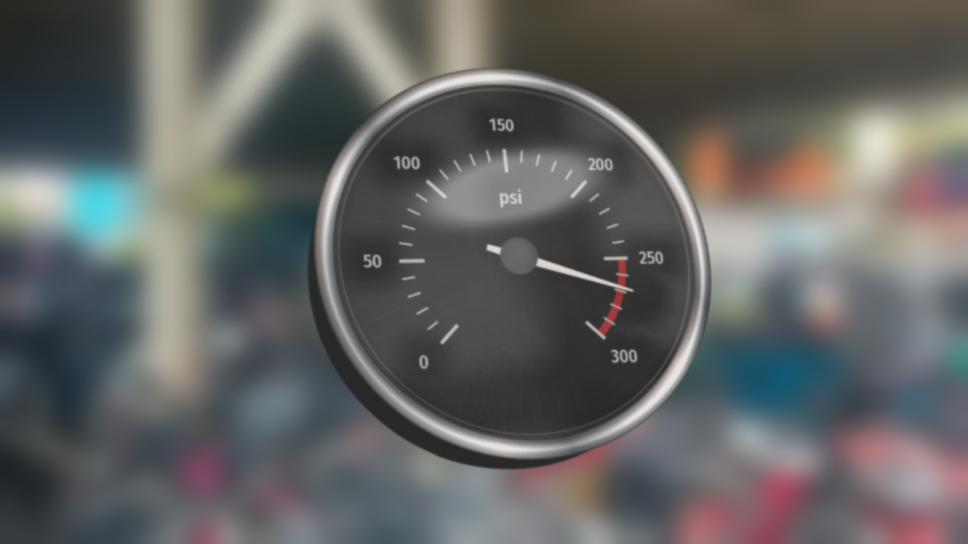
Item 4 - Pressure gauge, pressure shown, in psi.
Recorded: 270 psi
